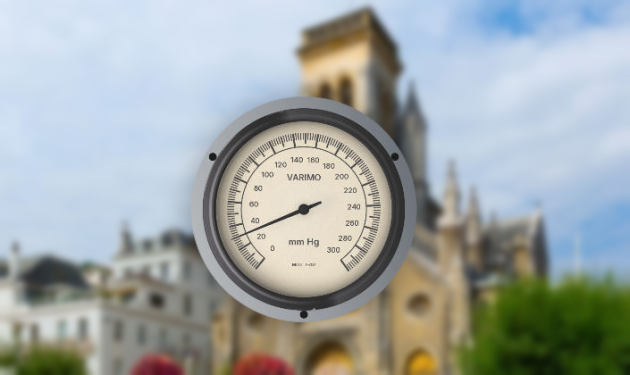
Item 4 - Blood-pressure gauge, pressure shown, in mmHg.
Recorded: 30 mmHg
